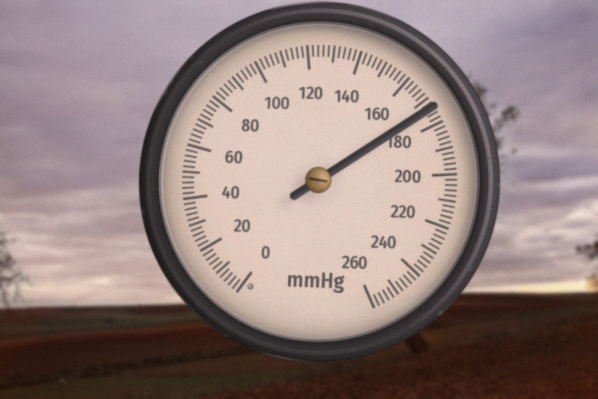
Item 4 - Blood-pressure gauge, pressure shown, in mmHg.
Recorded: 174 mmHg
